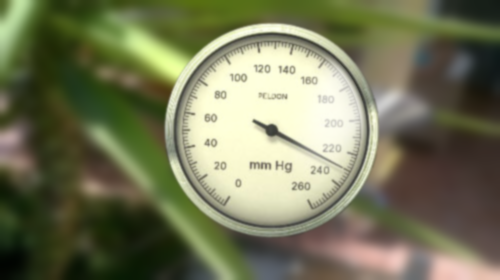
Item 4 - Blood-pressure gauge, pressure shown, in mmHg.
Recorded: 230 mmHg
